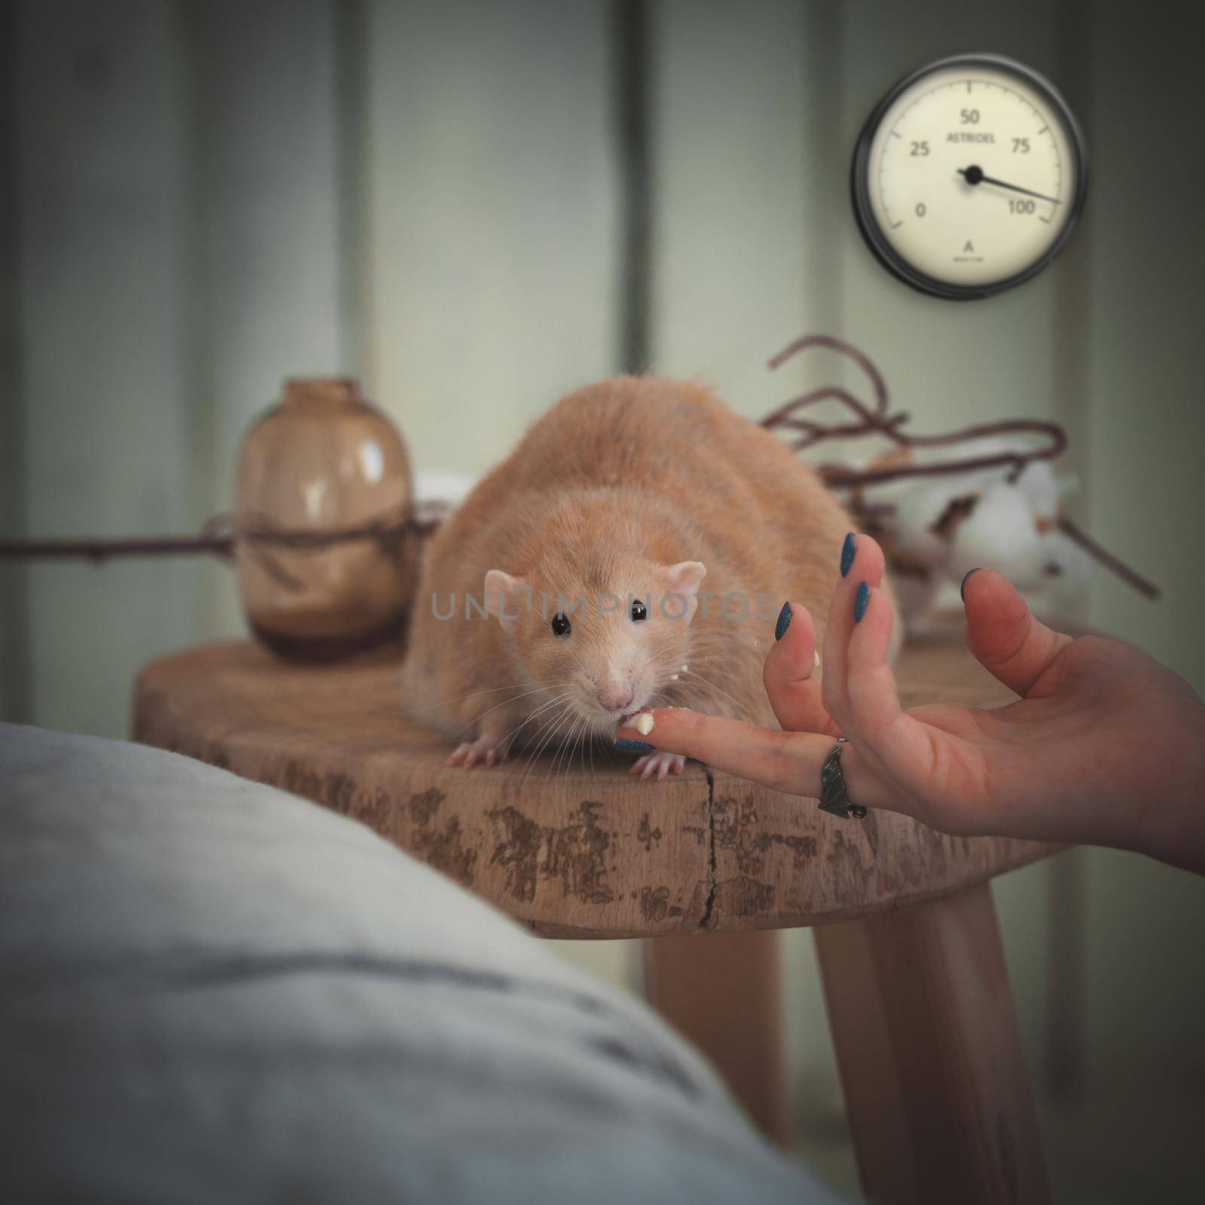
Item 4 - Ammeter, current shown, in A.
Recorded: 95 A
